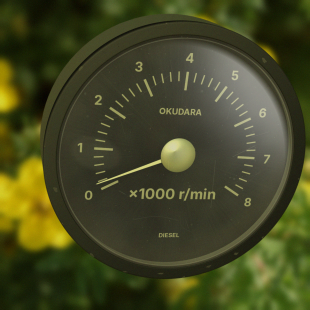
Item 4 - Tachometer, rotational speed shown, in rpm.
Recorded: 200 rpm
